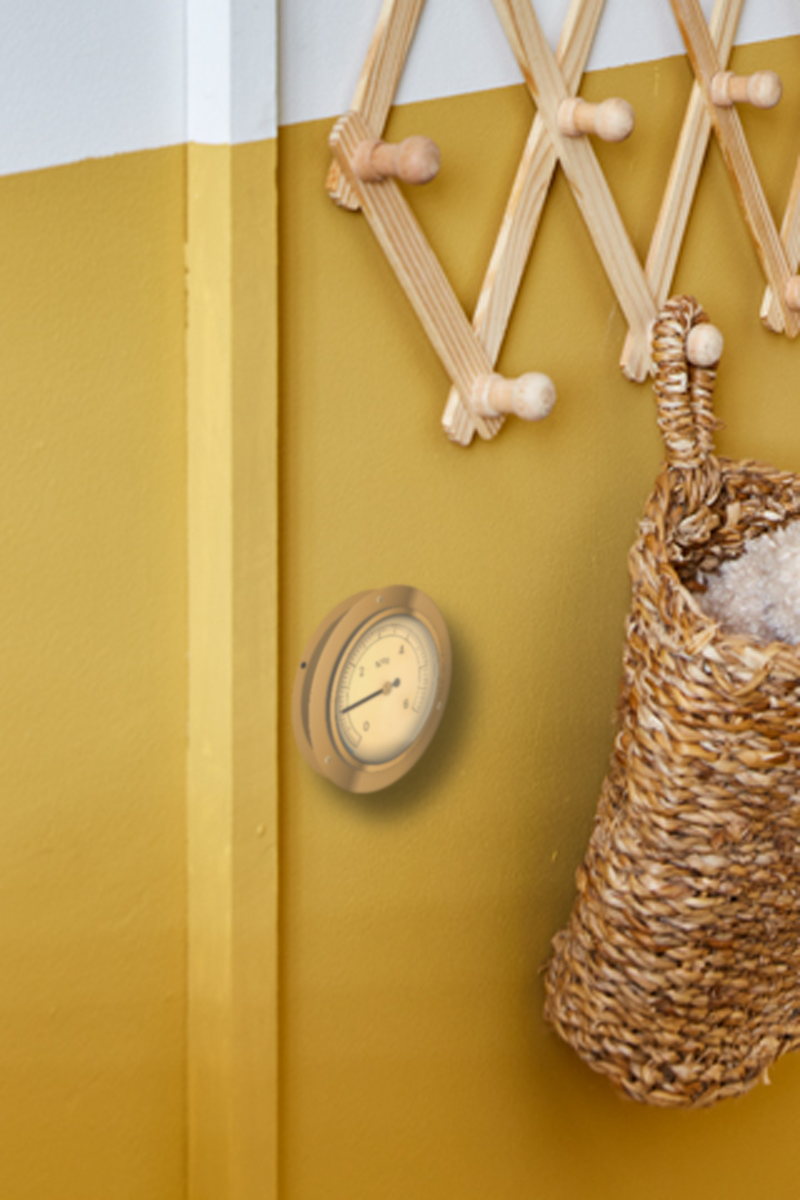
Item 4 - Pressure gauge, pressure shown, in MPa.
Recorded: 1 MPa
